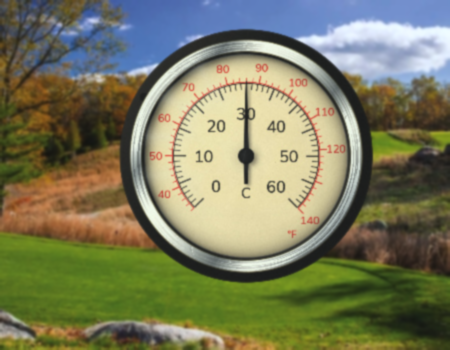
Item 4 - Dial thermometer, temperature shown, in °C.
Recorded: 30 °C
